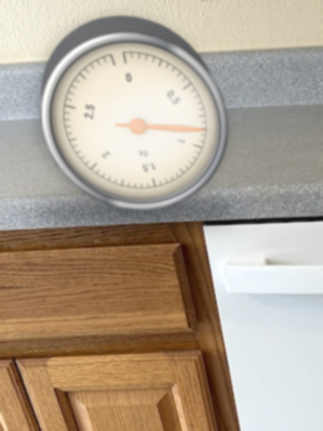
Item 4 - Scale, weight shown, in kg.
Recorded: 0.85 kg
